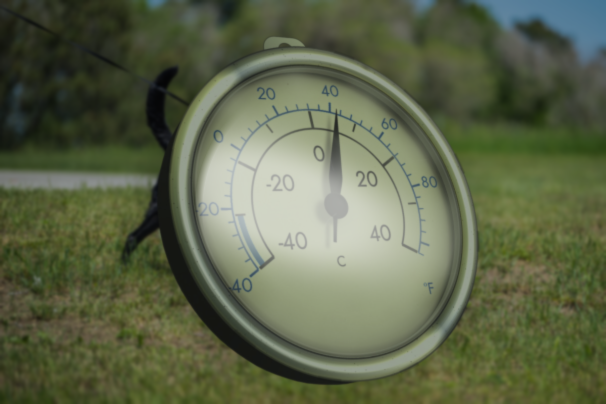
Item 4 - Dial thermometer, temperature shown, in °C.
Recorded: 5 °C
